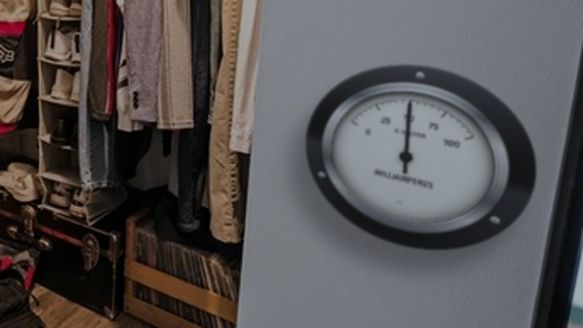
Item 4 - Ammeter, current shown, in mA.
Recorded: 50 mA
